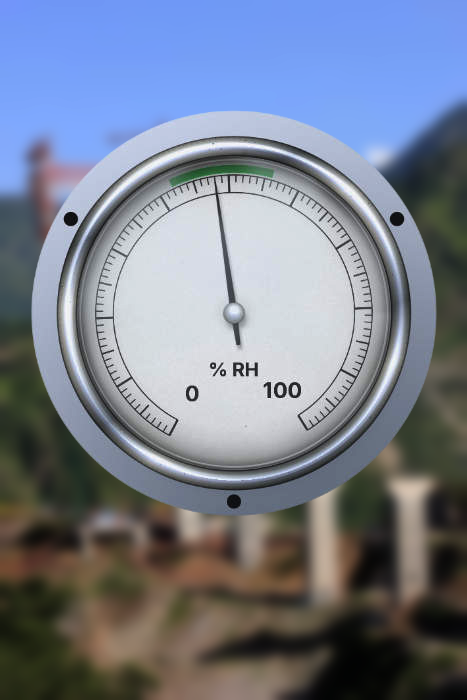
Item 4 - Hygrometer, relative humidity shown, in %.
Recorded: 48 %
